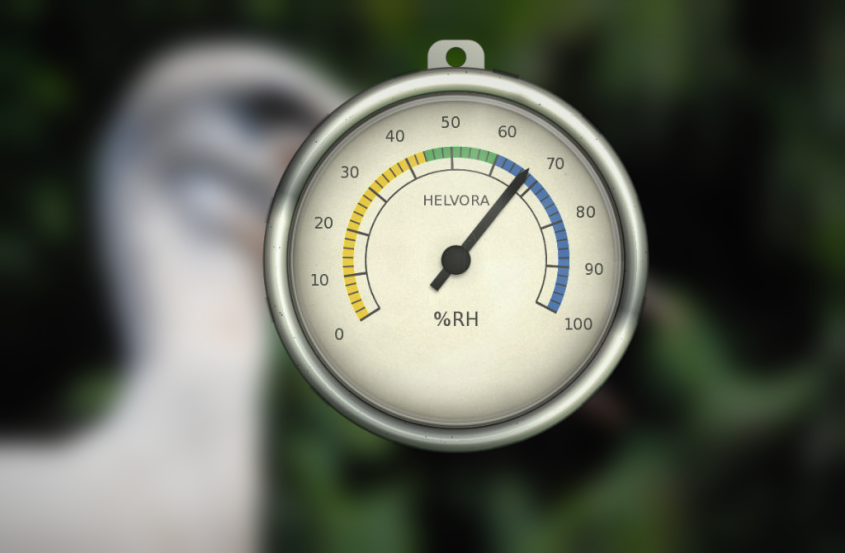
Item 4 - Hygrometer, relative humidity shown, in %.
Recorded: 67 %
